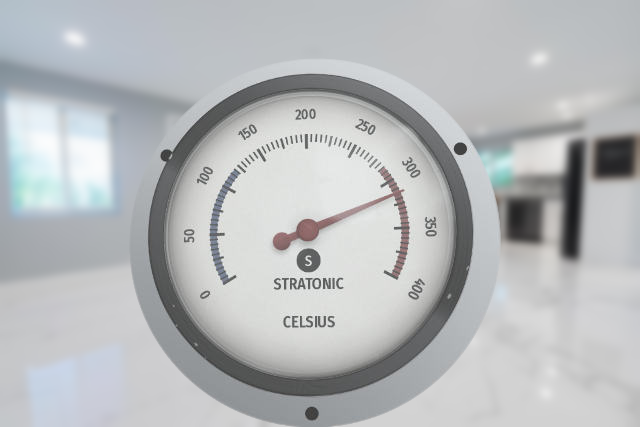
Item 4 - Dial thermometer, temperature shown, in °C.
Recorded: 315 °C
